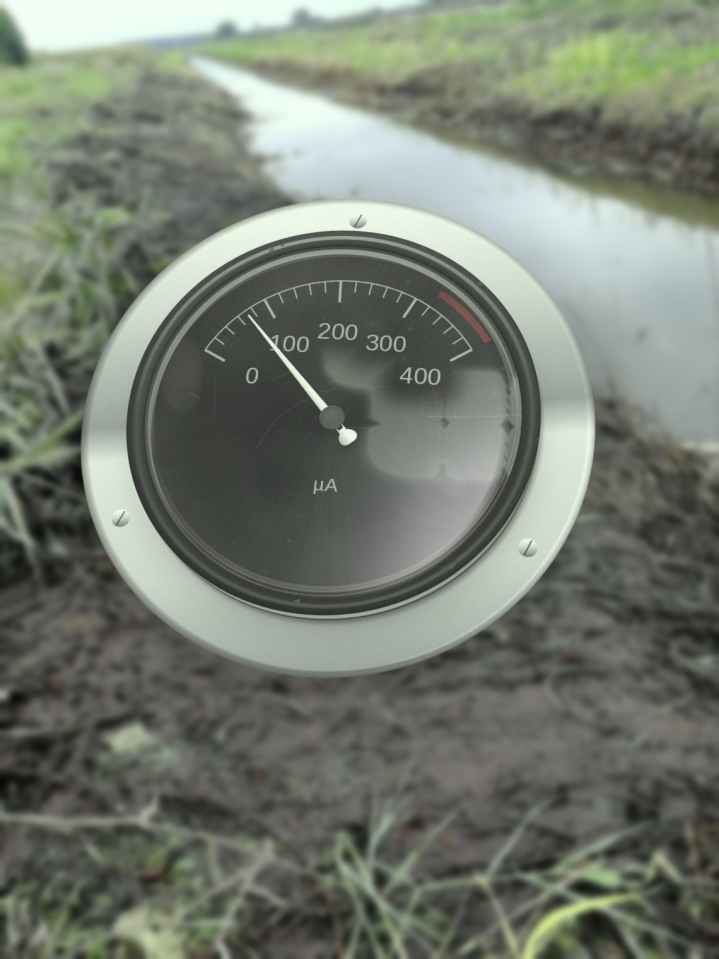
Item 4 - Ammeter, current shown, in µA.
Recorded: 70 µA
